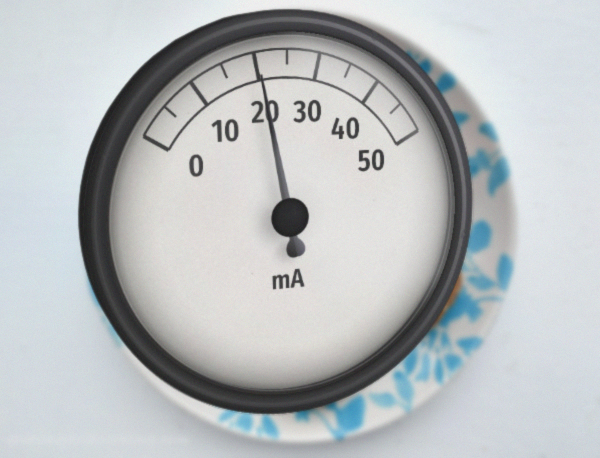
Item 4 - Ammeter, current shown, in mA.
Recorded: 20 mA
